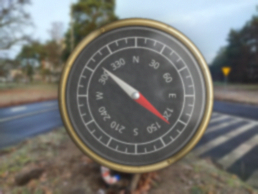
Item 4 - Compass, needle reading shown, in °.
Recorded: 130 °
